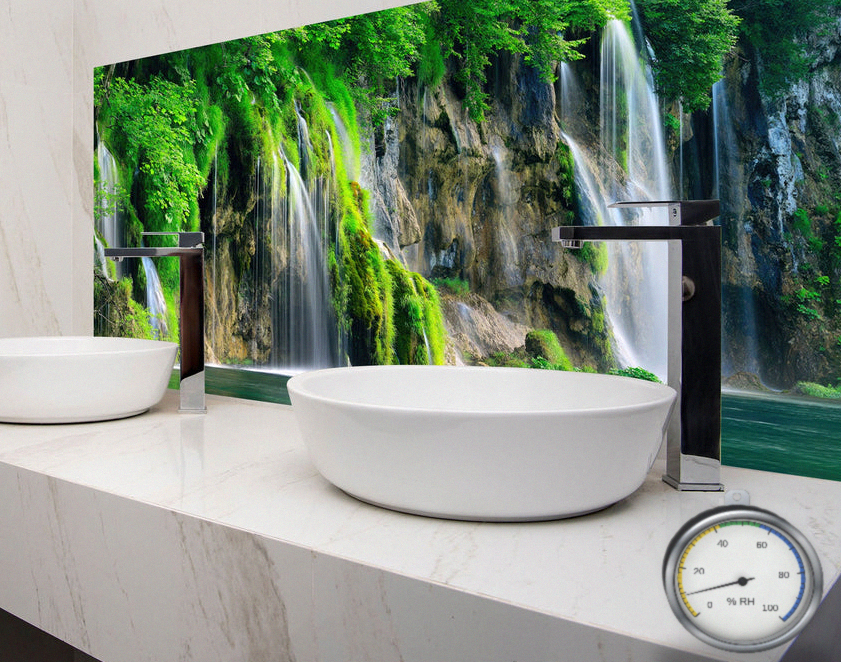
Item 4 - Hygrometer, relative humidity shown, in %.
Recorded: 10 %
